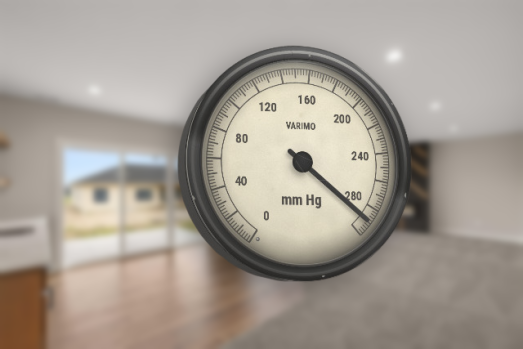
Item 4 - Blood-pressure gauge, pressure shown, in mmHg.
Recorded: 290 mmHg
